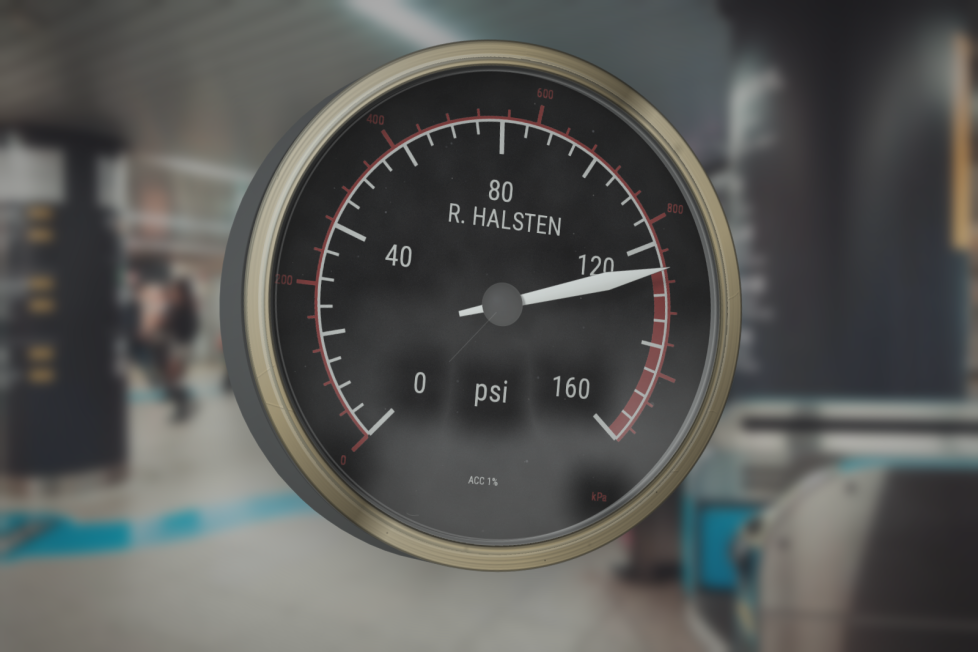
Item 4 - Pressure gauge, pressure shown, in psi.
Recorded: 125 psi
